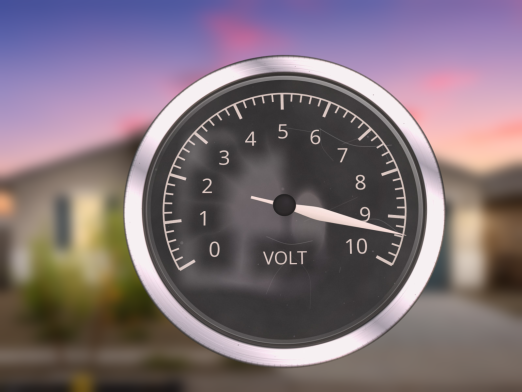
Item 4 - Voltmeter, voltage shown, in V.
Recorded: 9.4 V
